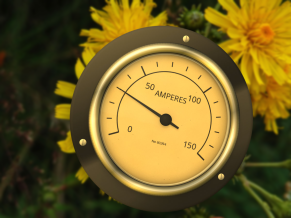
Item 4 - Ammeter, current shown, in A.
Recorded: 30 A
